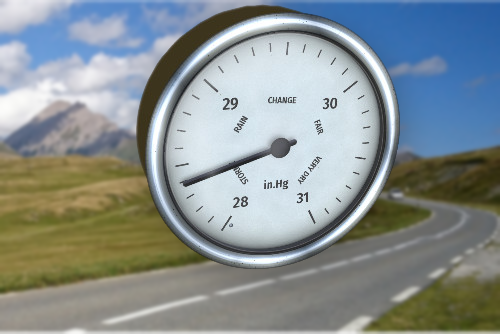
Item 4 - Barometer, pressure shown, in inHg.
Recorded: 28.4 inHg
